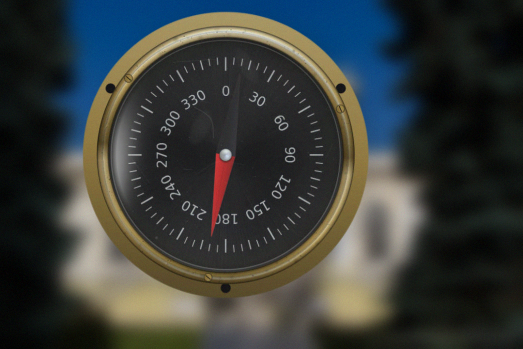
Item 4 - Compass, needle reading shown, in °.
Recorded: 190 °
